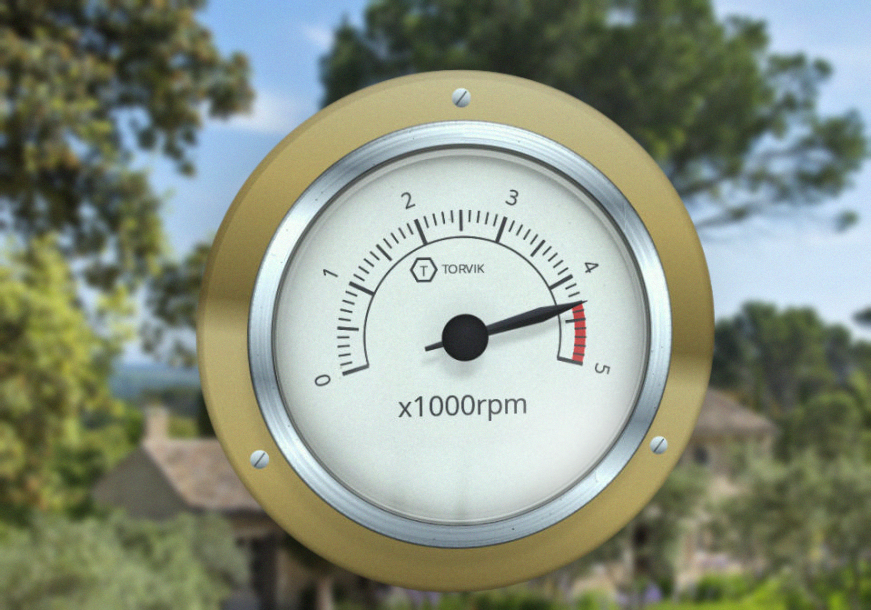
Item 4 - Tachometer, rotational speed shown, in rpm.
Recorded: 4300 rpm
